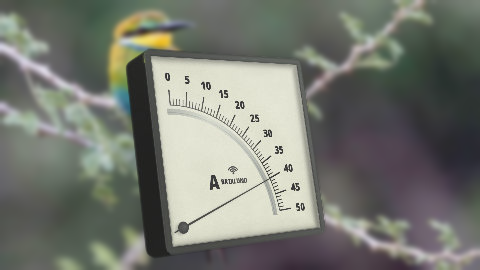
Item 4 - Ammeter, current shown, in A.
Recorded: 40 A
